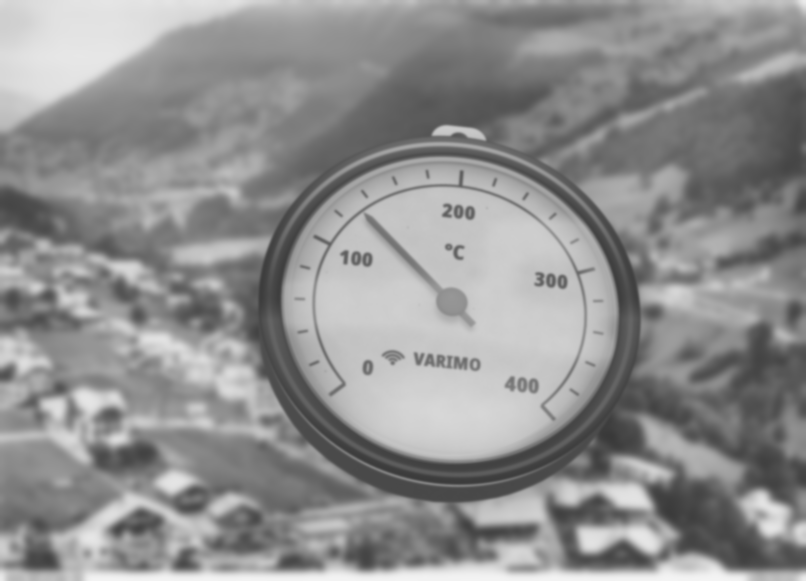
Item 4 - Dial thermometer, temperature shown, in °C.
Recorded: 130 °C
